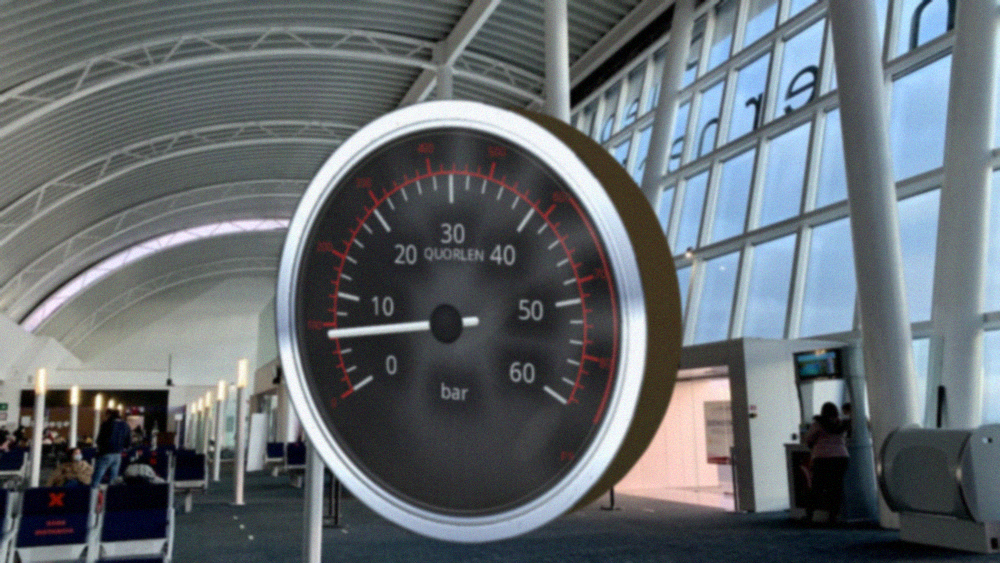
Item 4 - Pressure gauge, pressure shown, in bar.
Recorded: 6 bar
